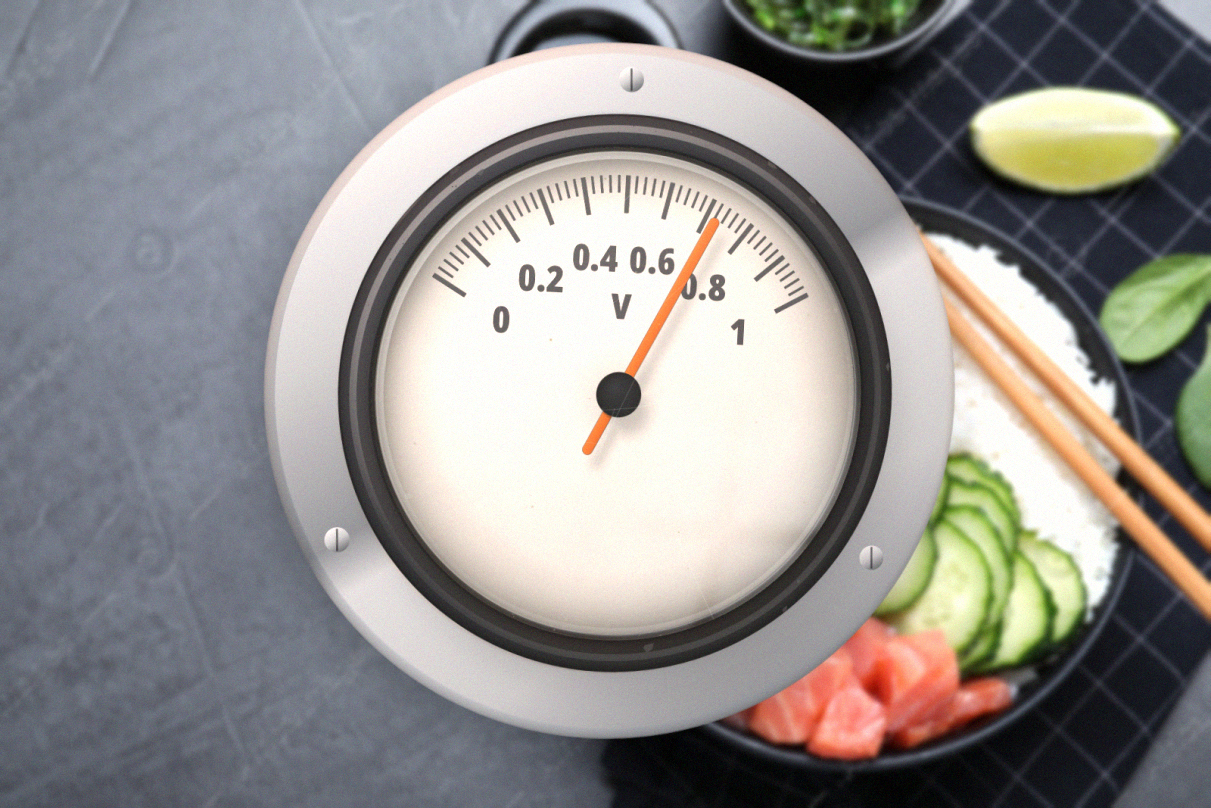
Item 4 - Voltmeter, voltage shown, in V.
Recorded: 0.72 V
